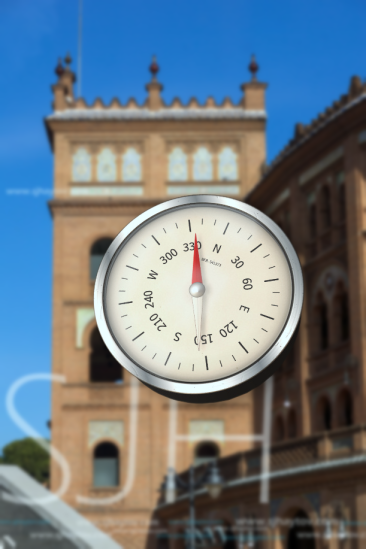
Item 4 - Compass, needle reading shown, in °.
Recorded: 335 °
